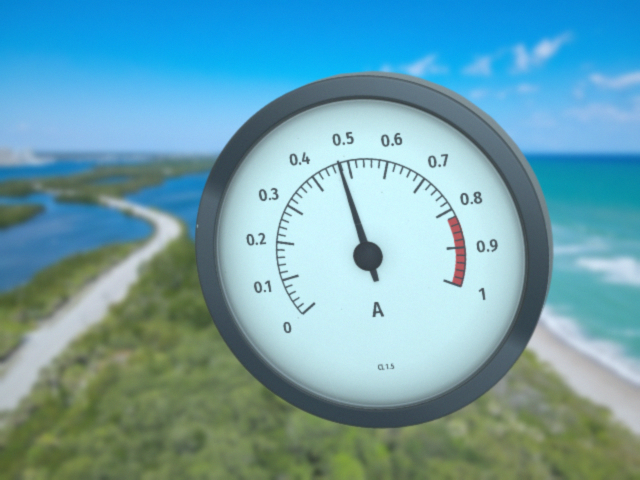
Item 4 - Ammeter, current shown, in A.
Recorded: 0.48 A
